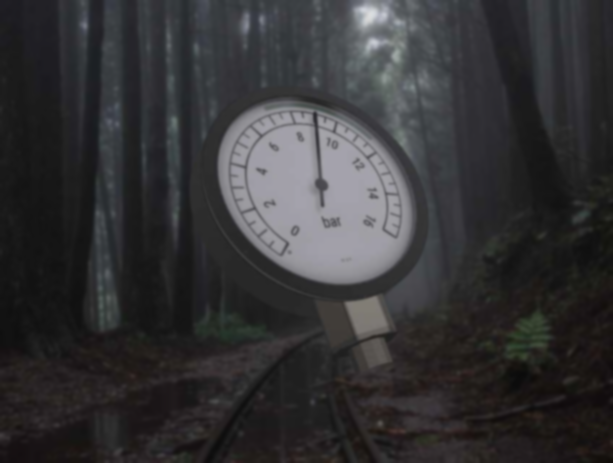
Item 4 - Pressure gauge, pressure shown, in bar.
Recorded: 9 bar
